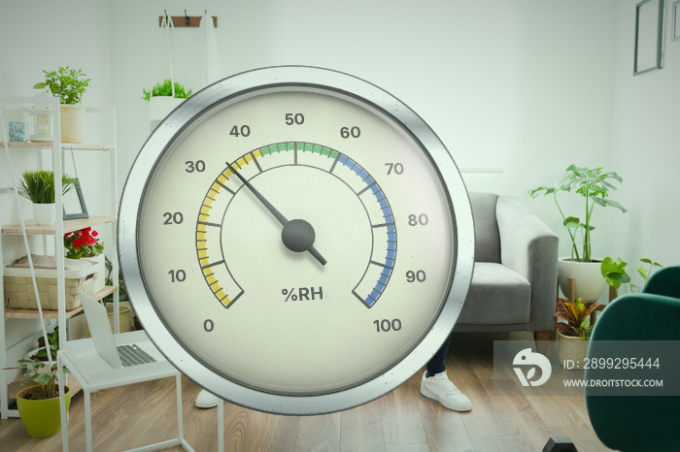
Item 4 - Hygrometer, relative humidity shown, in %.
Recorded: 34 %
